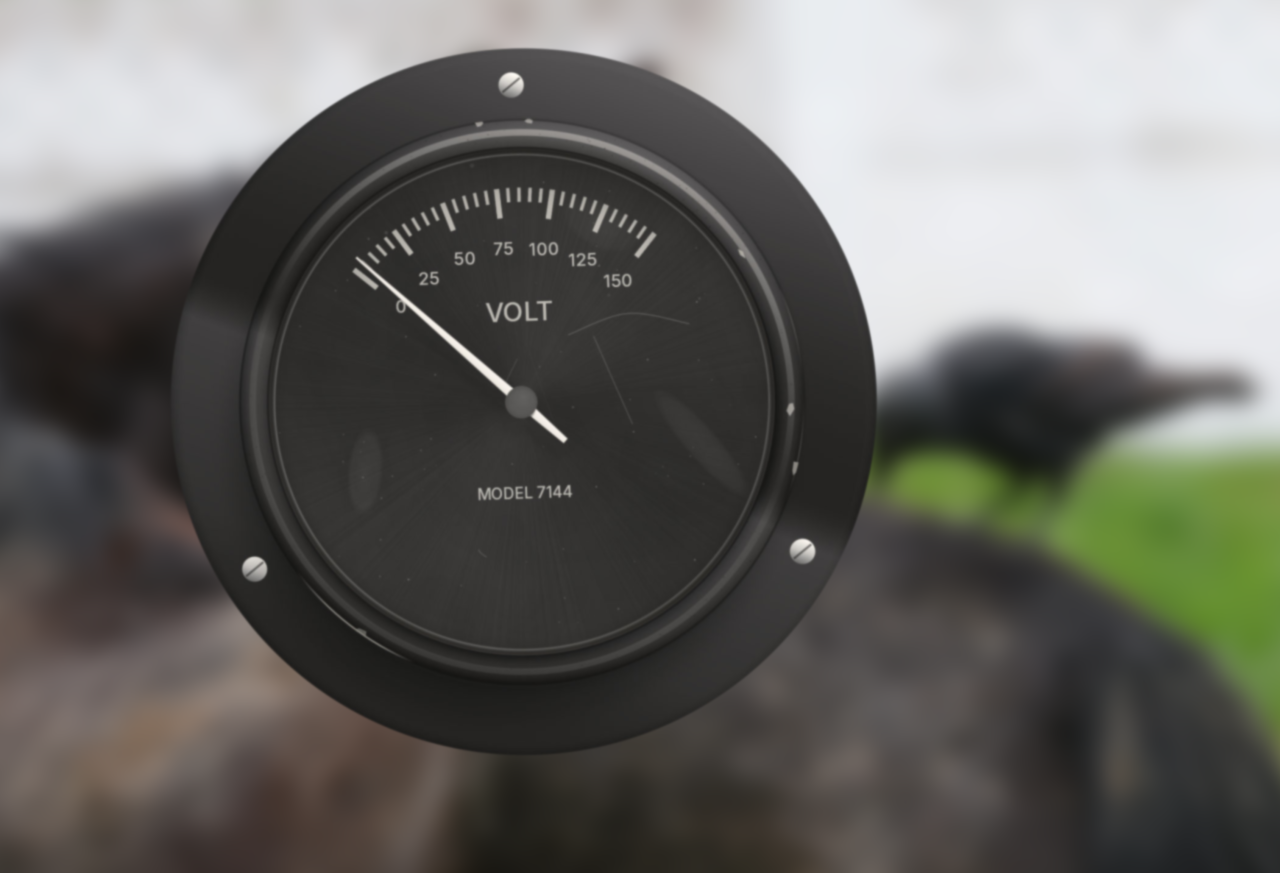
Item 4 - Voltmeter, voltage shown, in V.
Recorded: 5 V
